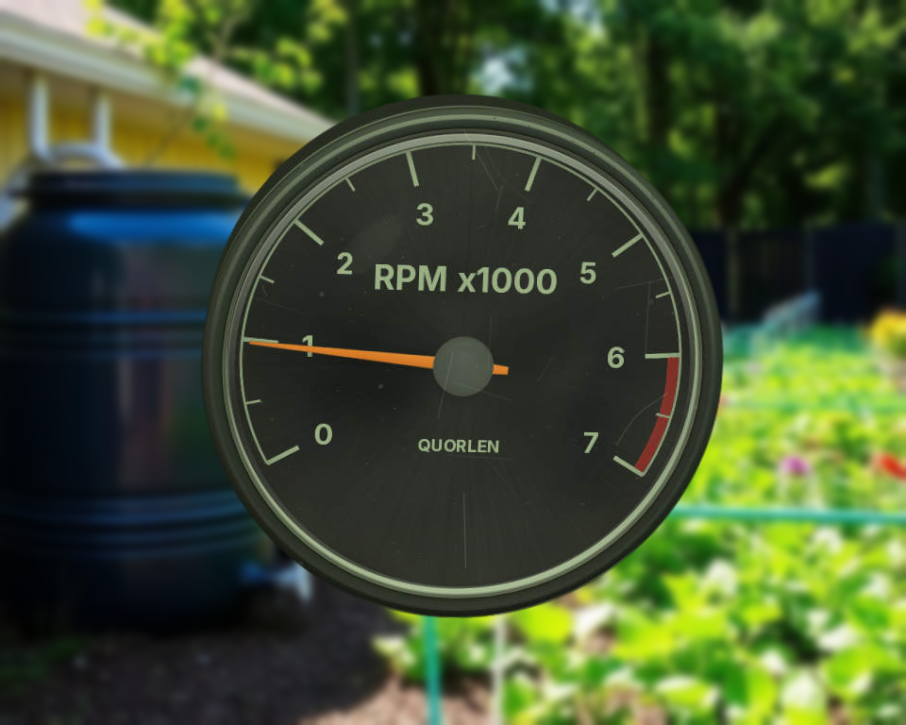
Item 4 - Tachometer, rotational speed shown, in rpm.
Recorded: 1000 rpm
